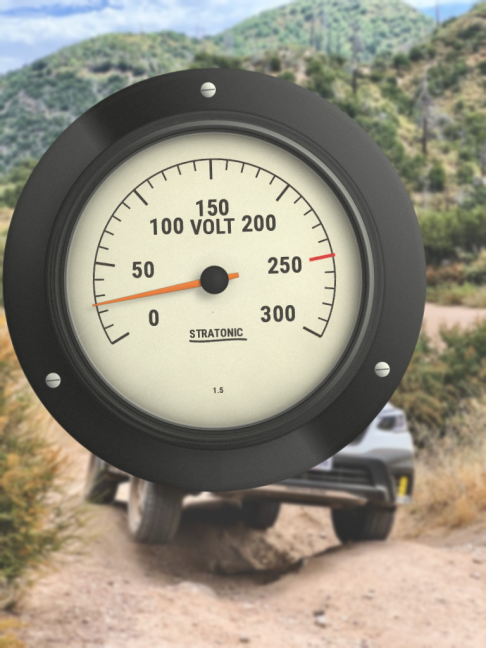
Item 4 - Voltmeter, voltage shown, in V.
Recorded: 25 V
